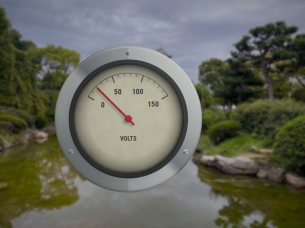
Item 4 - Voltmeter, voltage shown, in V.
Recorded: 20 V
